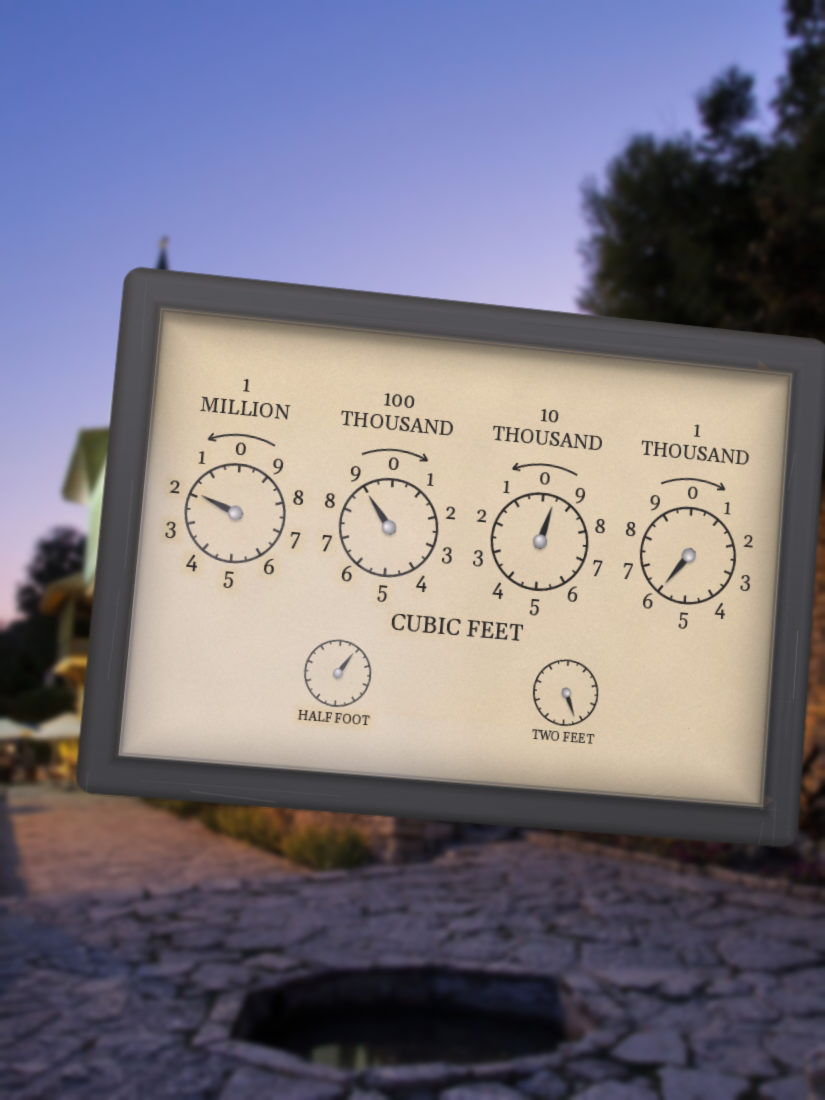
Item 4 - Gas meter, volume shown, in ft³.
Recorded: 189600 ft³
